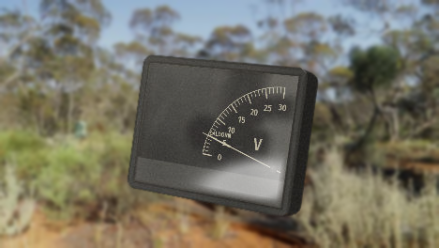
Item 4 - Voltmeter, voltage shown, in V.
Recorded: 5 V
